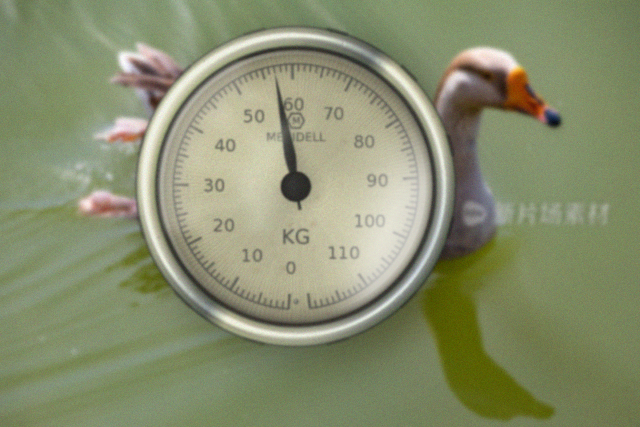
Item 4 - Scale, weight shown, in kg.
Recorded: 57 kg
